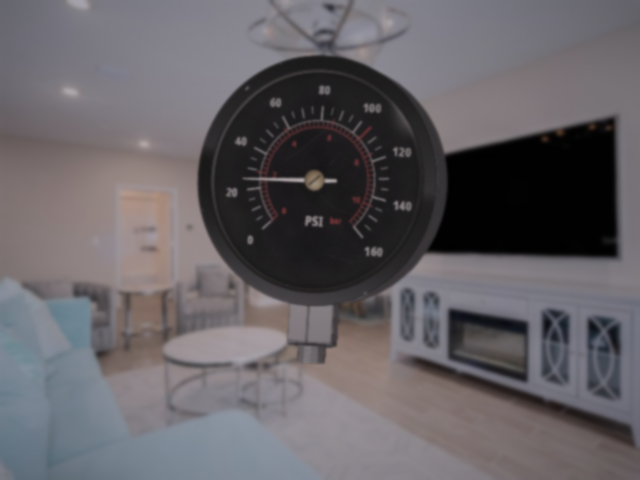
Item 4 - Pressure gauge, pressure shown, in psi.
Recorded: 25 psi
